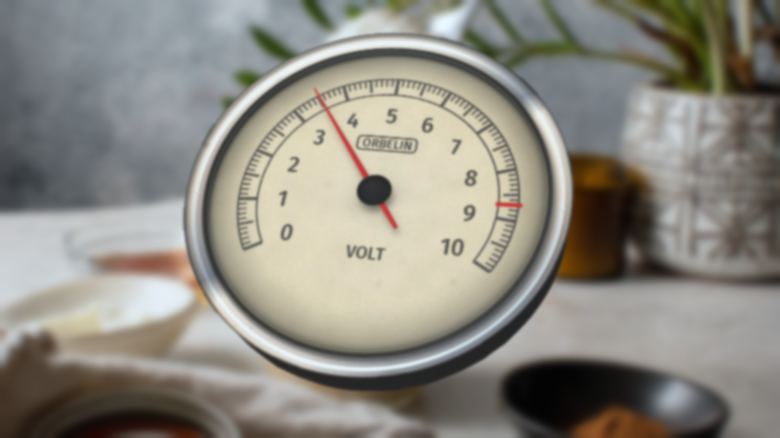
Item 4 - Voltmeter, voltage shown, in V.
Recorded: 3.5 V
